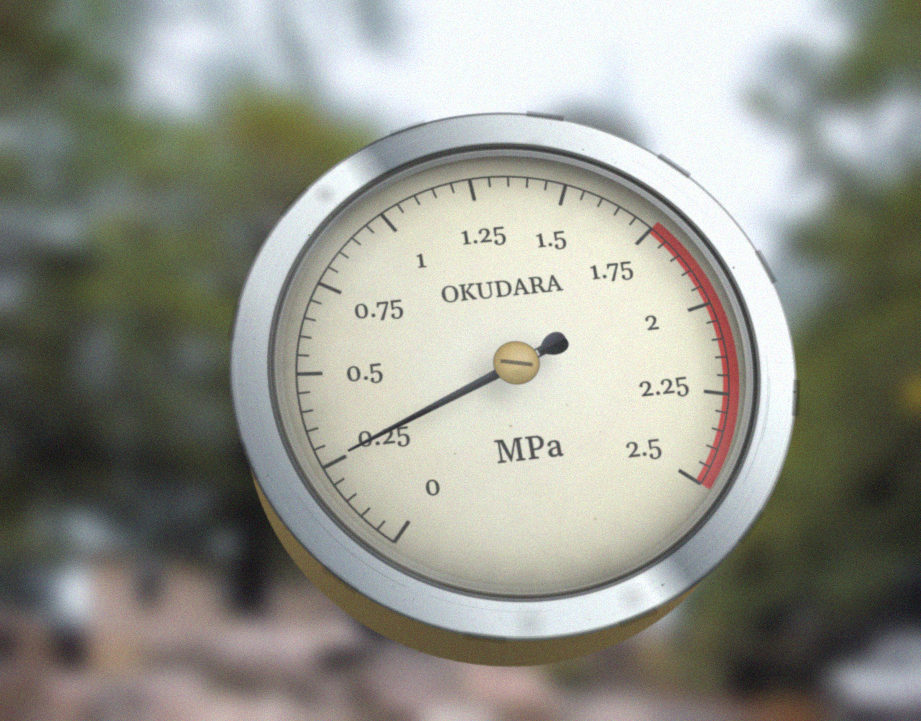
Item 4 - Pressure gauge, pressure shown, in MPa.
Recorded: 0.25 MPa
